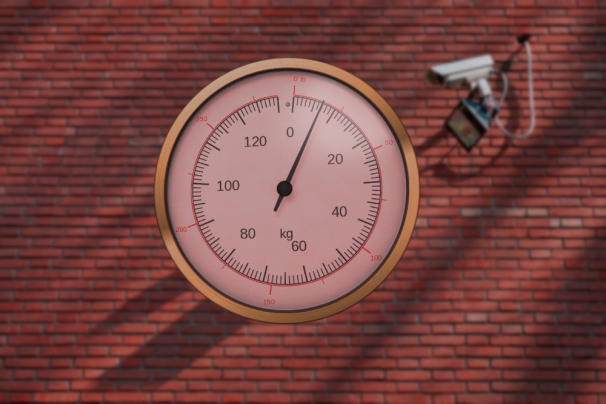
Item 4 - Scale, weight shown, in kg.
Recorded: 7 kg
